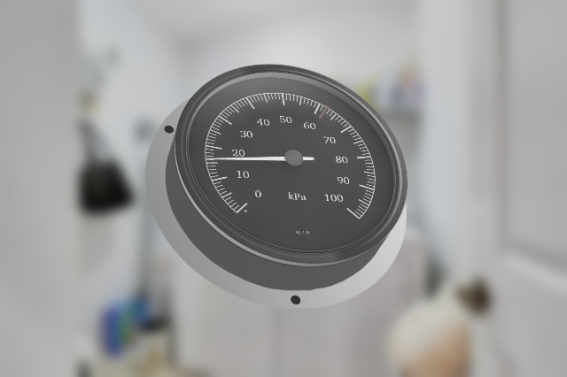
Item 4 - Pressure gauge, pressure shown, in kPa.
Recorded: 15 kPa
